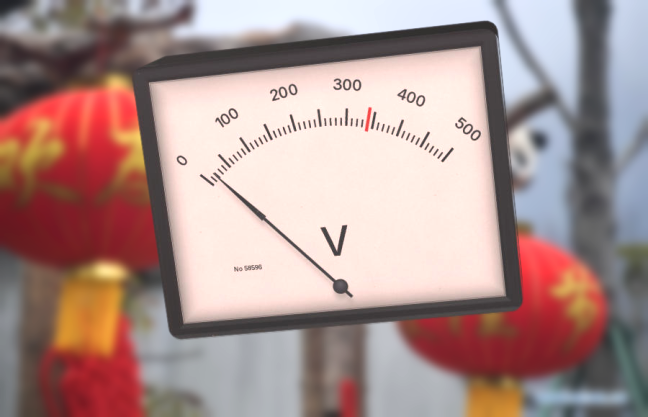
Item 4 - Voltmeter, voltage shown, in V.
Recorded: 20 V
